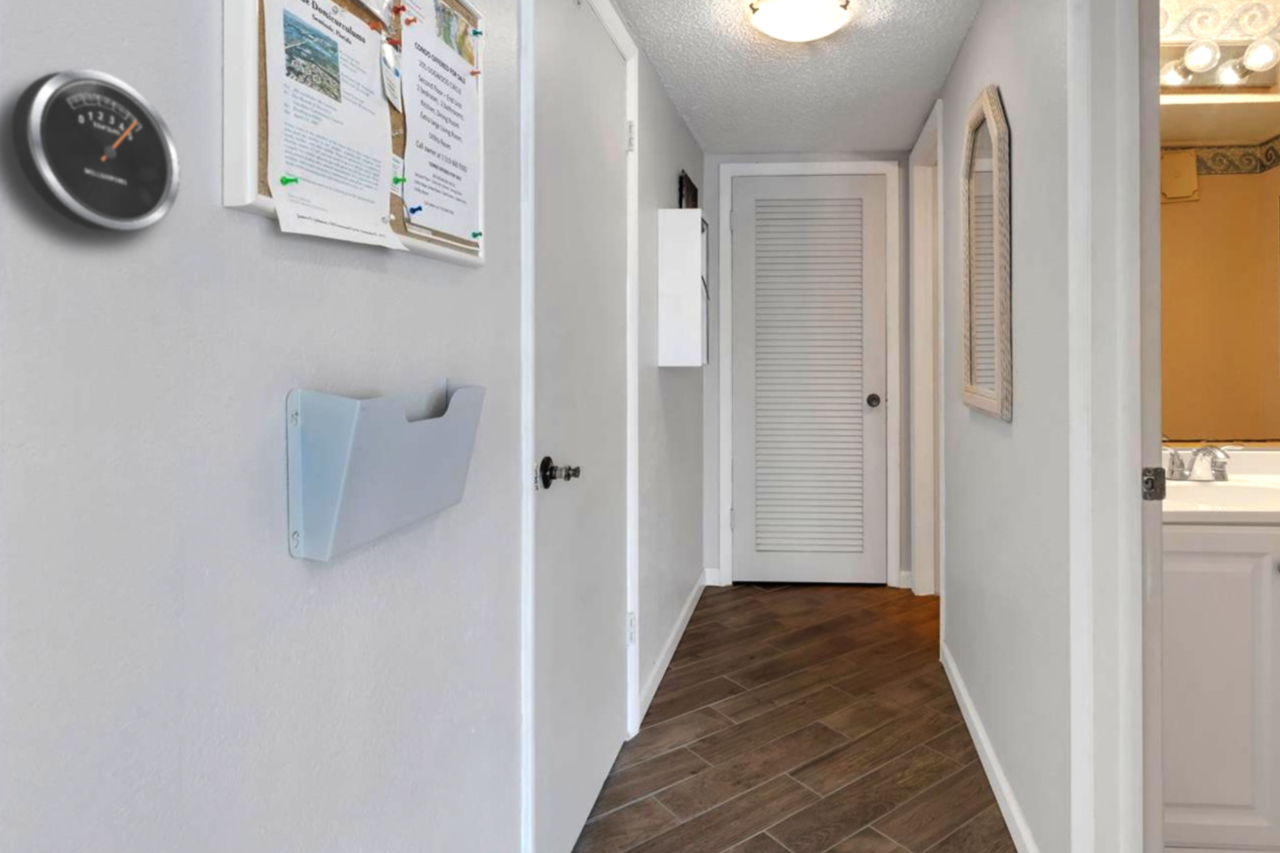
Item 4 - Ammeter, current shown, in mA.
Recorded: 4.5 mA
